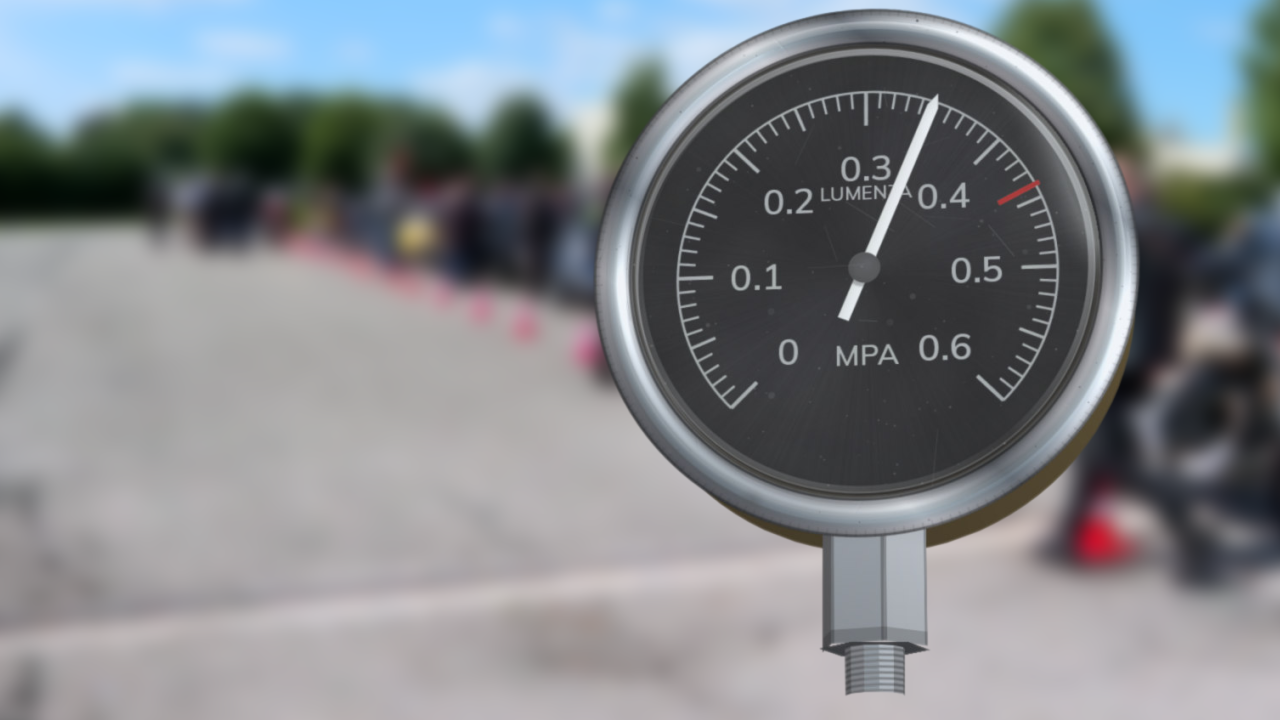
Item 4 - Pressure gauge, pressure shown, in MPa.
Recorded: 0.35 MPa
